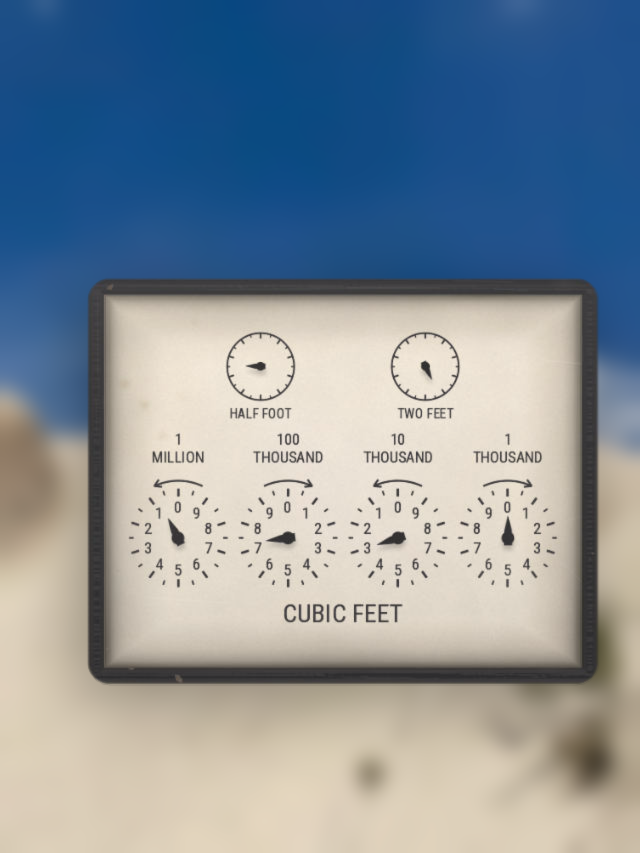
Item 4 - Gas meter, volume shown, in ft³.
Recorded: 73000 ft³
